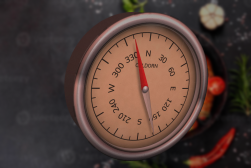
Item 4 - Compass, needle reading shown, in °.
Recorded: 340 °
